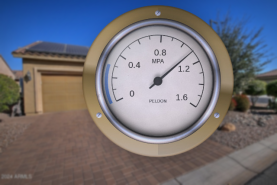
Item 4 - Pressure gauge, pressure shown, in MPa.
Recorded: 1.1 MPa
